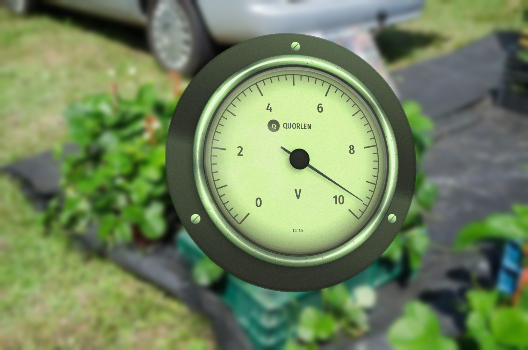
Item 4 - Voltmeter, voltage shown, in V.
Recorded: 9.6 V
